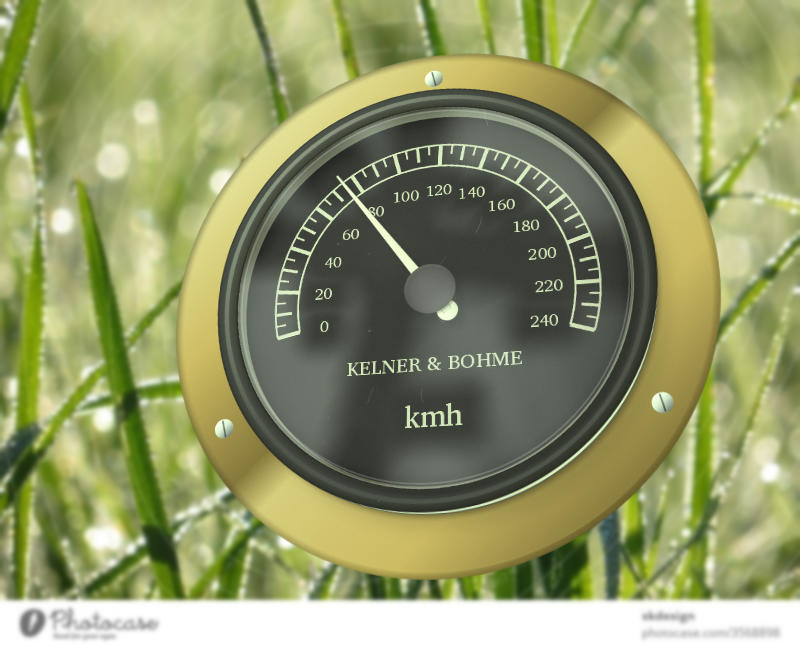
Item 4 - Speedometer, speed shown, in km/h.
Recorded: 75 km/h
